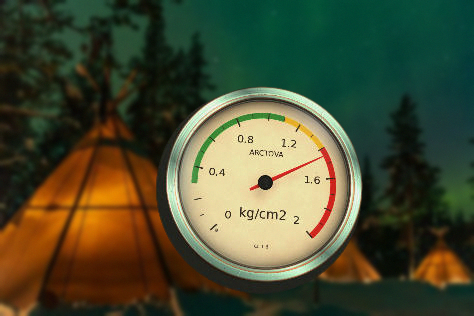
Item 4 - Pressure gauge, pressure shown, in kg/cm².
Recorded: 1.45 kg/cm²
